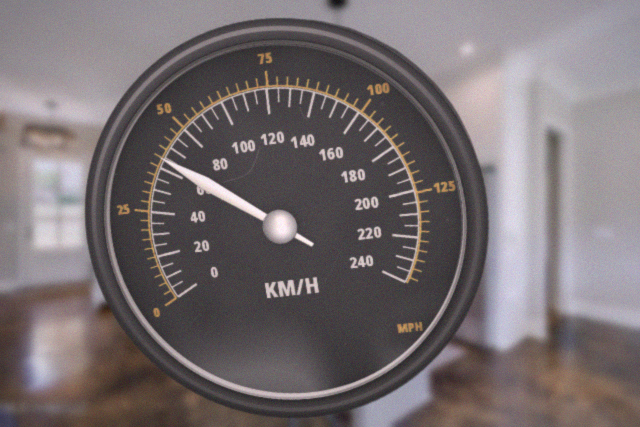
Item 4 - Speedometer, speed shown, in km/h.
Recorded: 65 km/h
